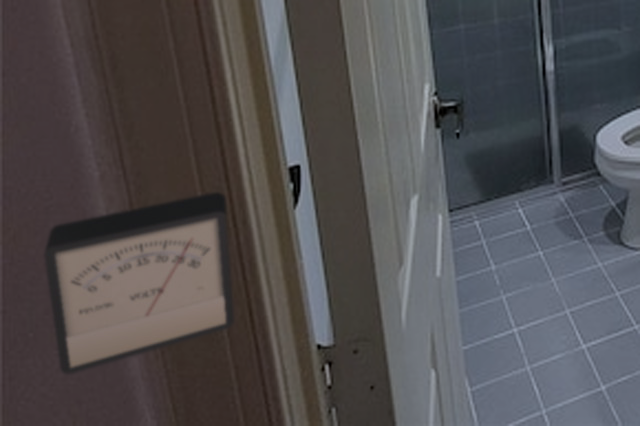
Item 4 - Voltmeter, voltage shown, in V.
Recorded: 25 V
